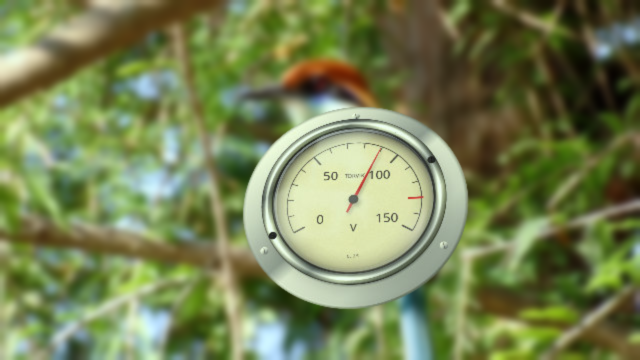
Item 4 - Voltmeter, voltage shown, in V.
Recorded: 90 V
